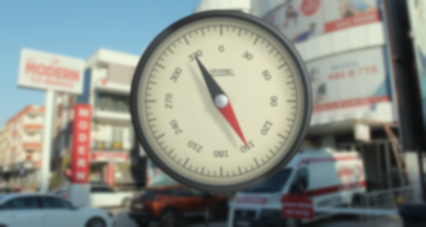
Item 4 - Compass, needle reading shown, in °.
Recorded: 150 °
